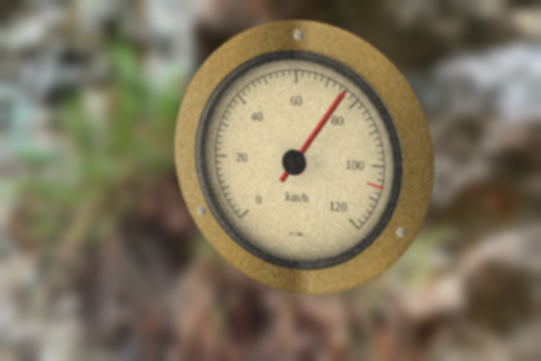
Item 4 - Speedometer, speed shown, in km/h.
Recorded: 76 km/h
